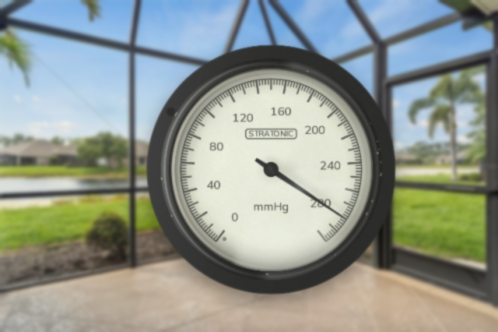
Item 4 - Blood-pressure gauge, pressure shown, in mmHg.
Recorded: 280 mmHg
